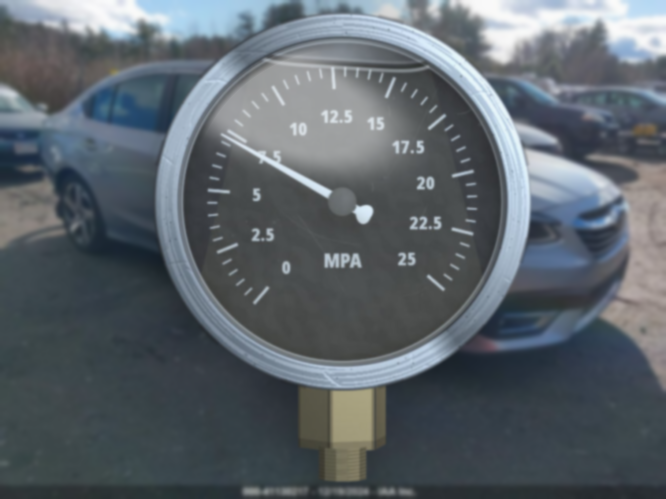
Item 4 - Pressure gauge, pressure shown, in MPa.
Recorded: 7.25 MPa
